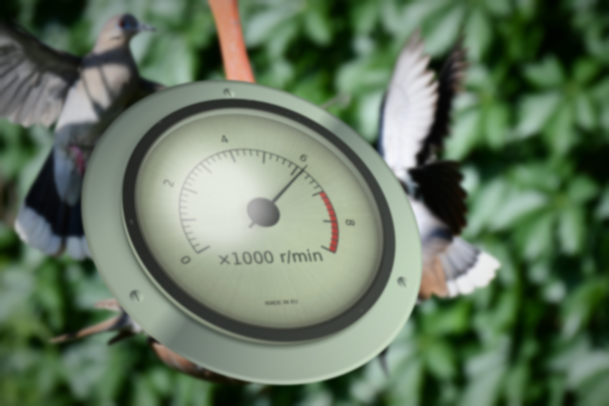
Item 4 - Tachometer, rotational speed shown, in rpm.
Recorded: 6200 rpm
